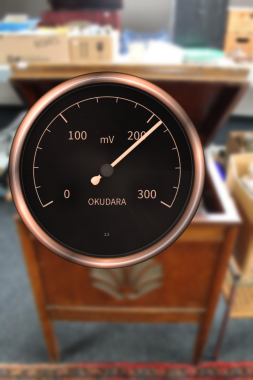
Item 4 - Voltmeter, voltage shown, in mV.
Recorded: 210 mV
